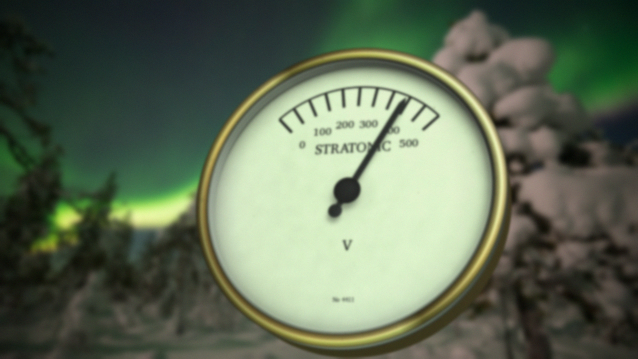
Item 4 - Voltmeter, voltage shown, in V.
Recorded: 400 V
